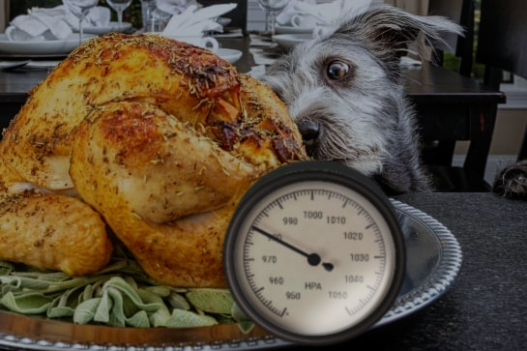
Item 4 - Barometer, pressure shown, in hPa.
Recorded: 980 hPa
